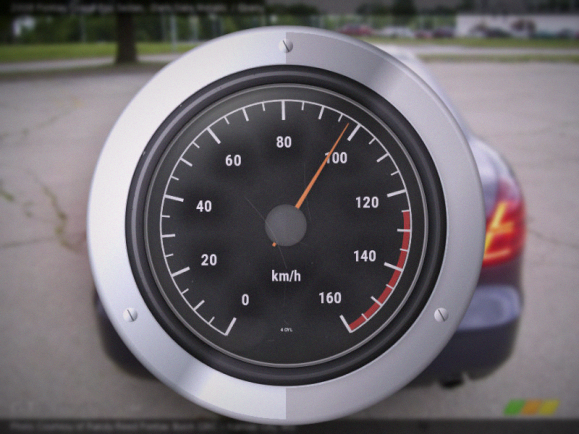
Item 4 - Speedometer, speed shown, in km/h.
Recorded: 97.5 km/h
